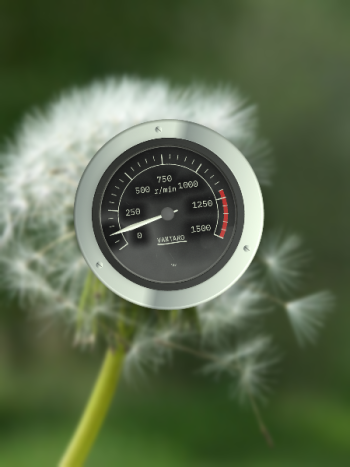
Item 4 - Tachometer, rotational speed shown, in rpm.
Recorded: 100 rpm
